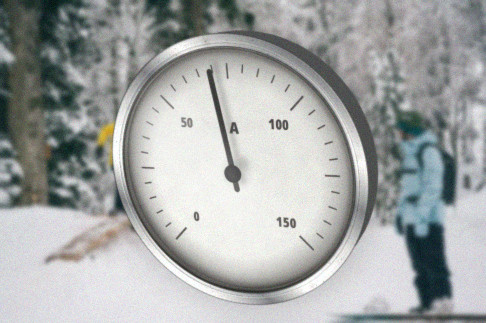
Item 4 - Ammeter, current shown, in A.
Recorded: 70 A
